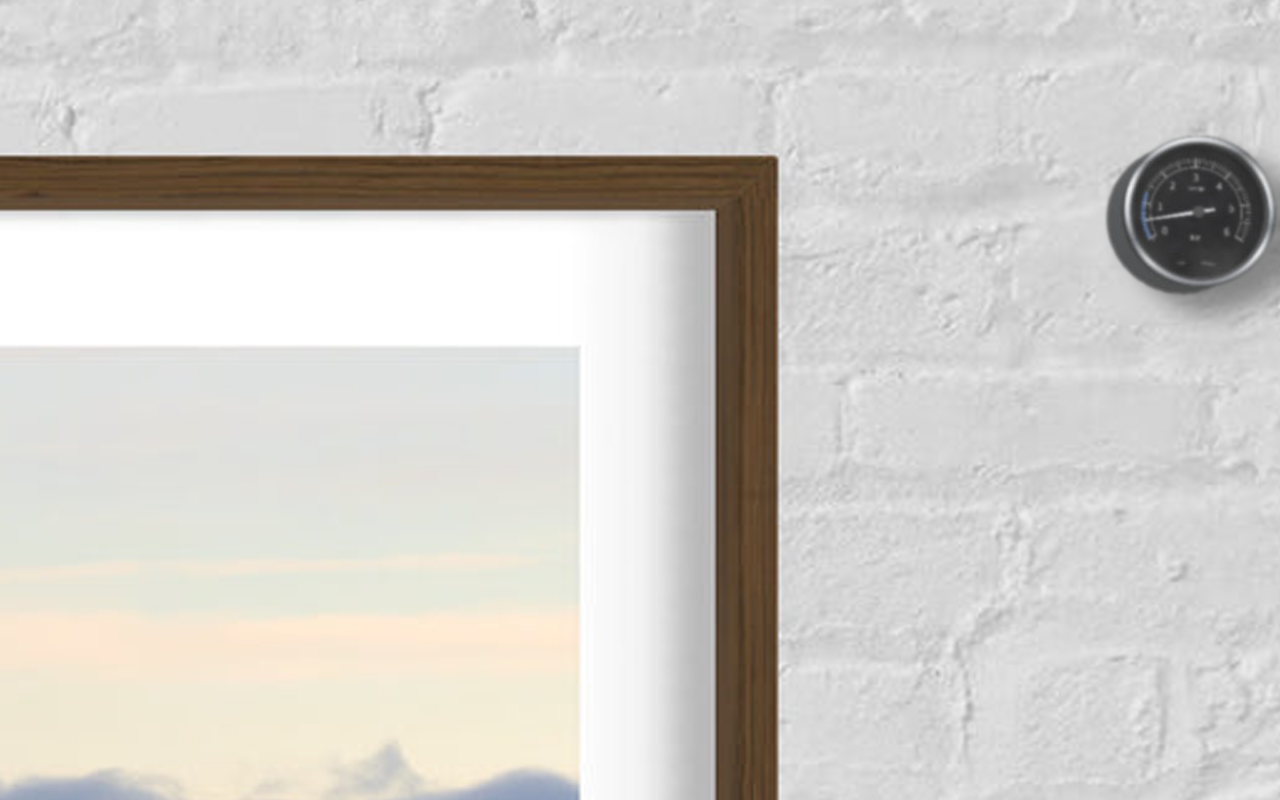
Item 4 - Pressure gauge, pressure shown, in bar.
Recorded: 0.5 bar
